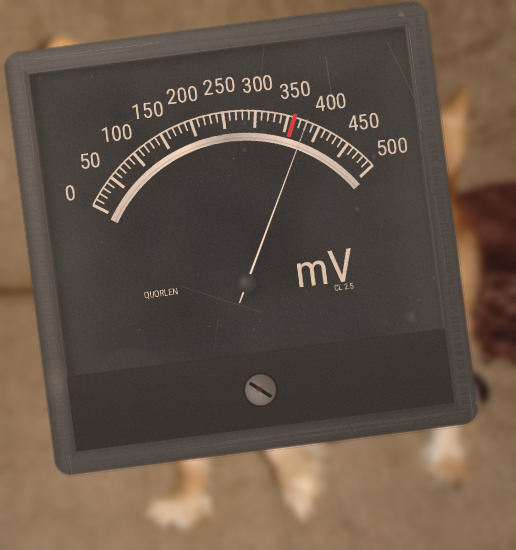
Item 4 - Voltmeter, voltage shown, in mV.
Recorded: 380 mV
